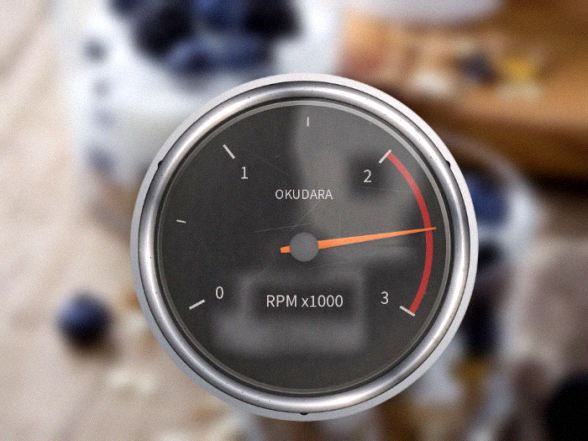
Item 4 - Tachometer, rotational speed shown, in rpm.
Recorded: 2500 rpm
